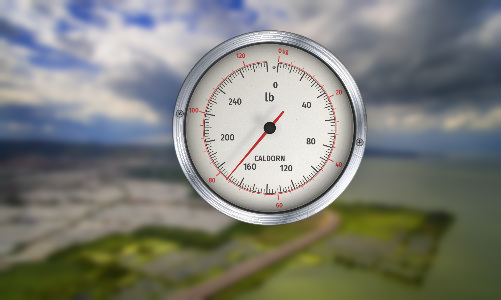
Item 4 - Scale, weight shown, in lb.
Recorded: 170 lb
